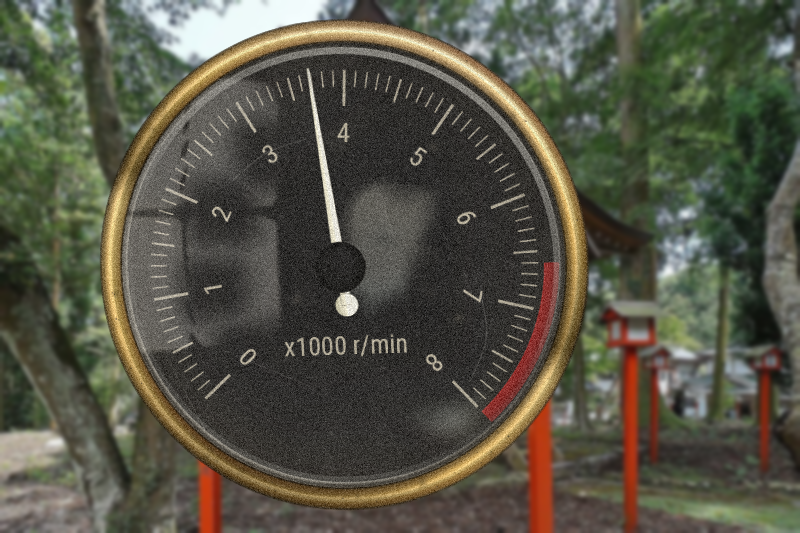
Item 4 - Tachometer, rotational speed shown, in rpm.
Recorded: 3700 rpm
